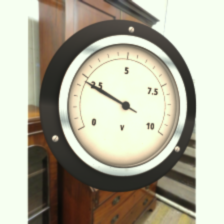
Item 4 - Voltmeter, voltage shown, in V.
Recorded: 2.25 V
